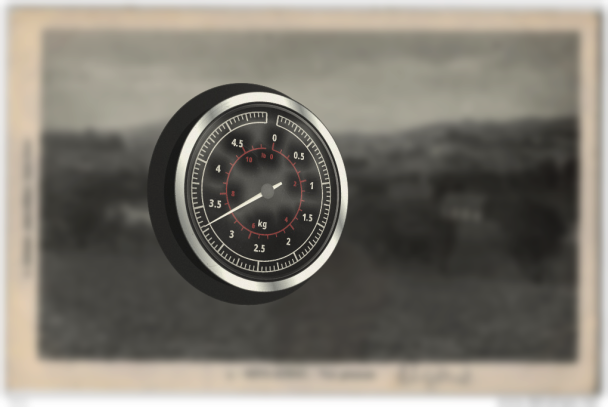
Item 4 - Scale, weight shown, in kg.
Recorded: 3.3 kg
